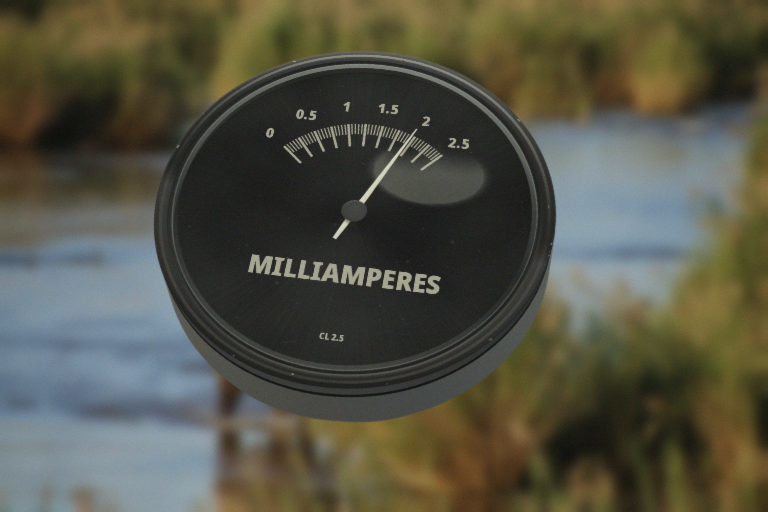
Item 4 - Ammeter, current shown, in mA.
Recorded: 2 mA
